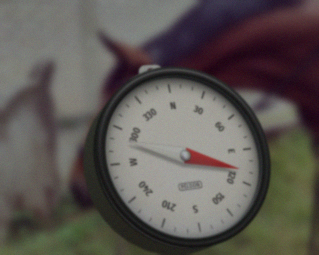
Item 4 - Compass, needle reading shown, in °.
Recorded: 110 °
